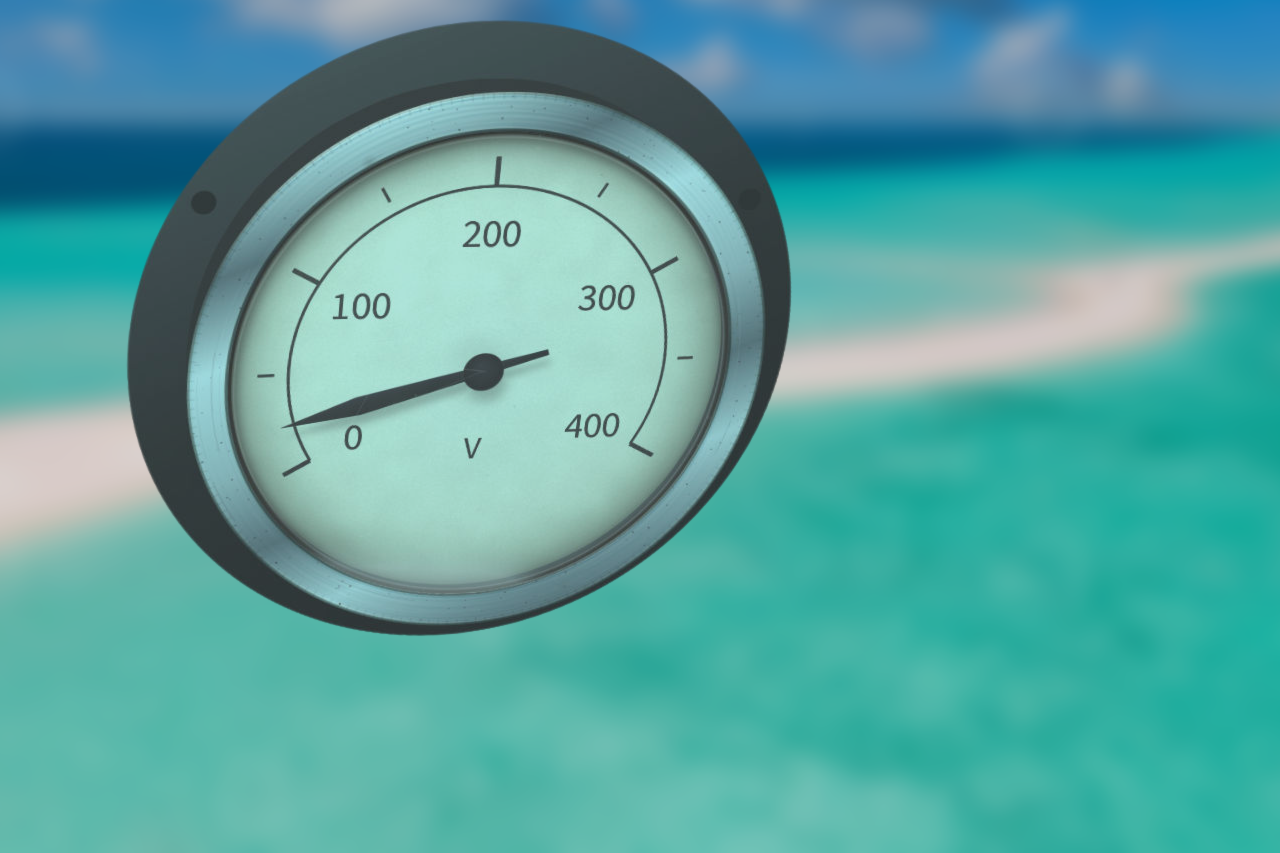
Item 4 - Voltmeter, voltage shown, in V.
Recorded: 25 V
